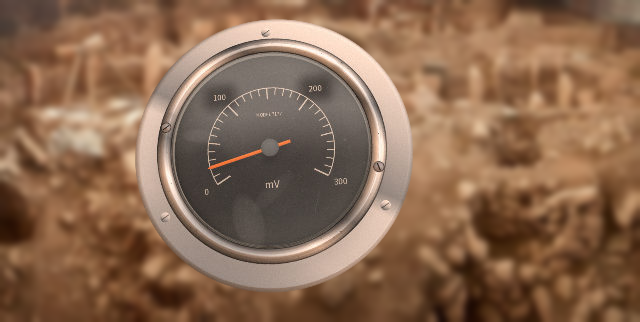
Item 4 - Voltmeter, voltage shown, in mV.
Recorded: 20 mV
